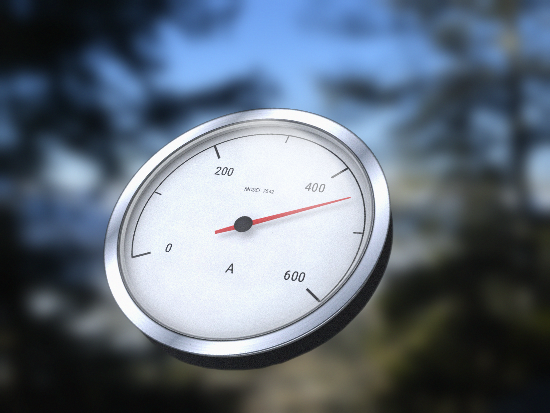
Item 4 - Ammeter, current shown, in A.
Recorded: 450 A
